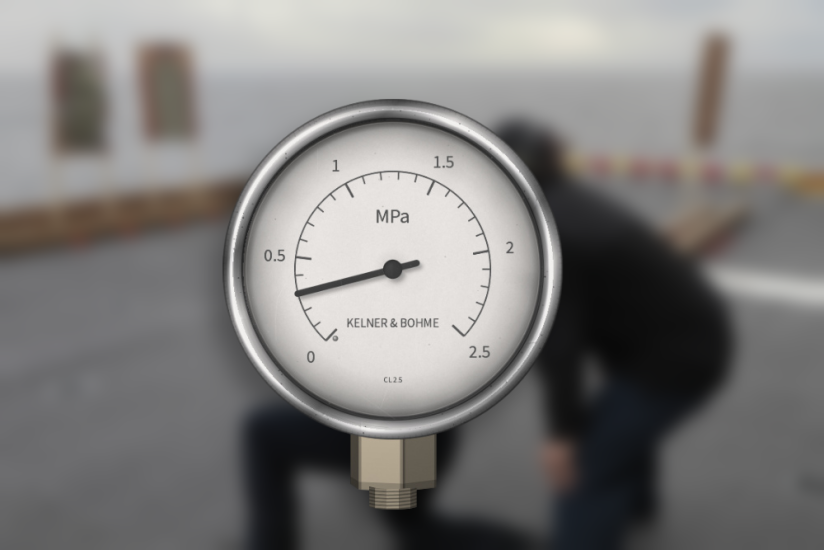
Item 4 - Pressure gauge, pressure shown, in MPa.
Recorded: 0.3 MPa
